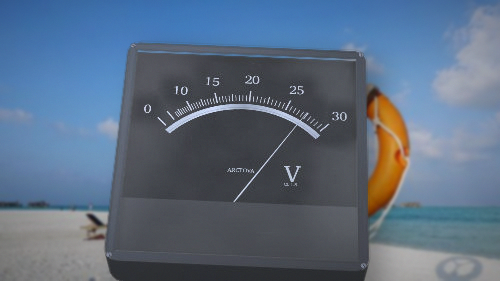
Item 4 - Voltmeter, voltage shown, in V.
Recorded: 27.5 V
